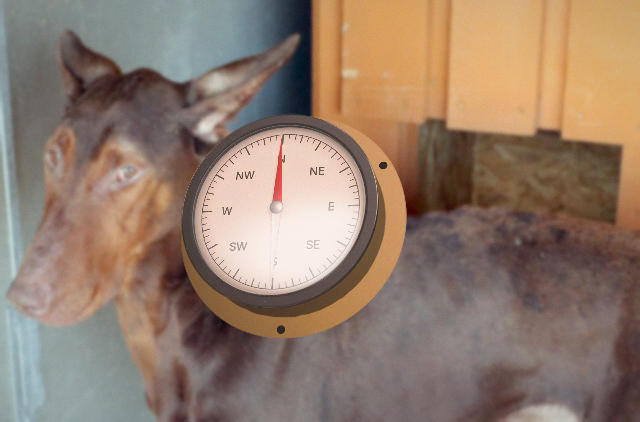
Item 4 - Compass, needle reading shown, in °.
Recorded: 0 °
